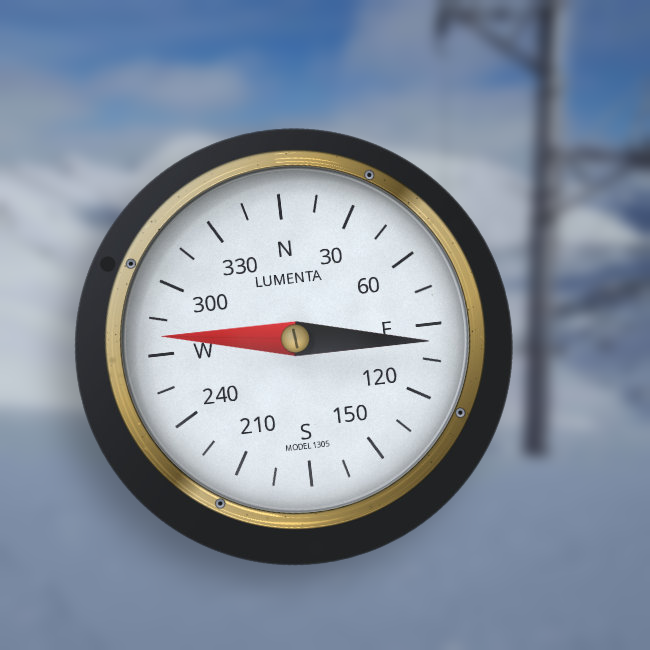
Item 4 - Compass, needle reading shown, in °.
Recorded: 277.5 °
